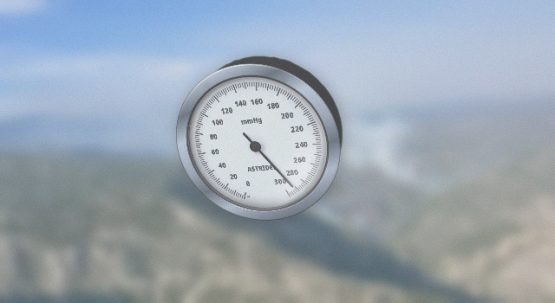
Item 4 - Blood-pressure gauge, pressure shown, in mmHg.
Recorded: 290 mmHg
